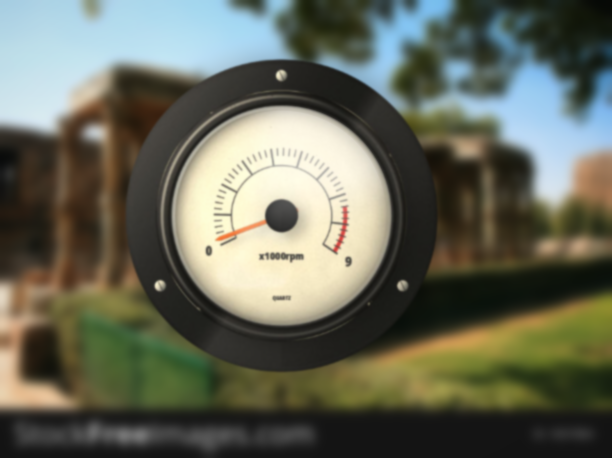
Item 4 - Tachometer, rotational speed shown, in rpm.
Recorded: 200 rpm
